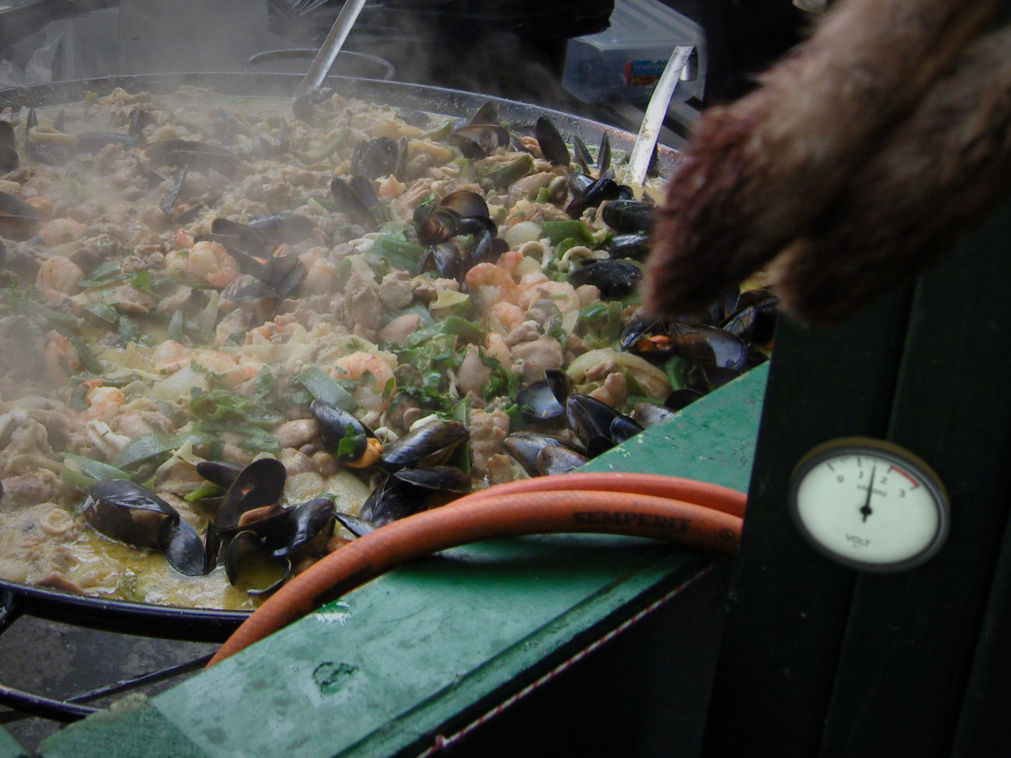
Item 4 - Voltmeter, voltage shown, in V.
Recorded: 1.5 V
